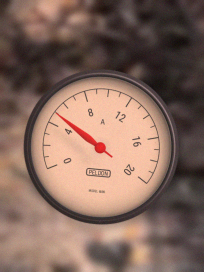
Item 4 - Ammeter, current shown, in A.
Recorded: 5 A
